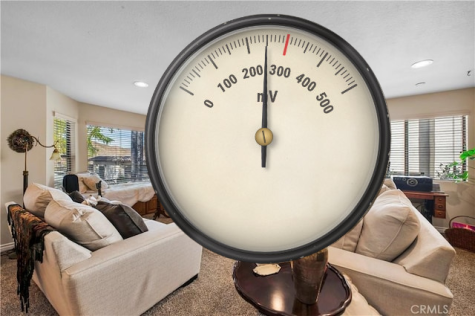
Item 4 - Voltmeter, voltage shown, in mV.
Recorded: 250 mV
